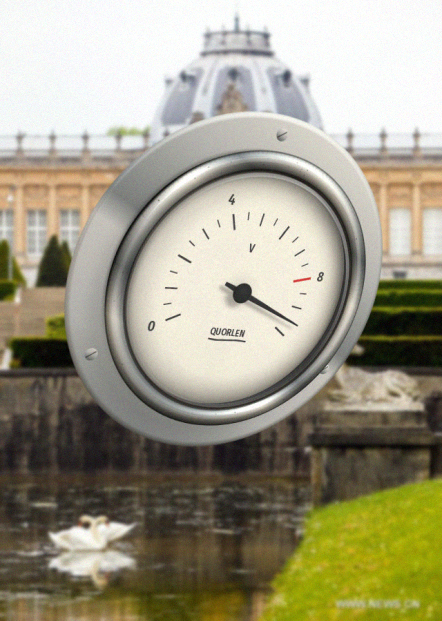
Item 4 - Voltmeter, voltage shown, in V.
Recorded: 9.5 V
